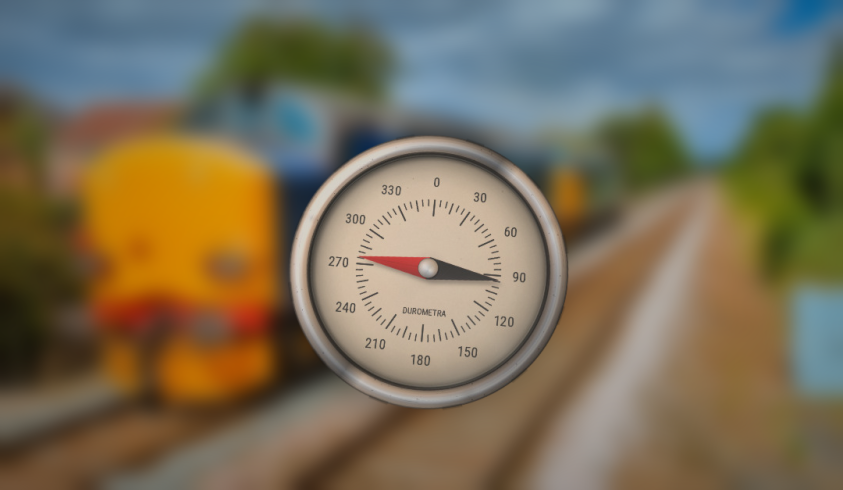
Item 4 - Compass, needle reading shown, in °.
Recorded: 275 °
